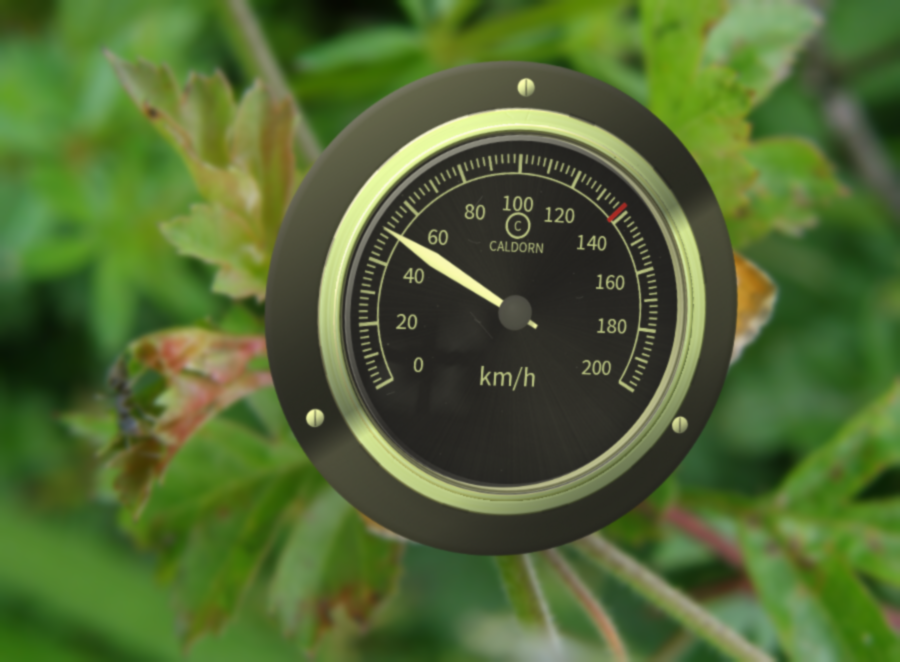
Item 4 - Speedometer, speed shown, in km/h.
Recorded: 50 km/h
